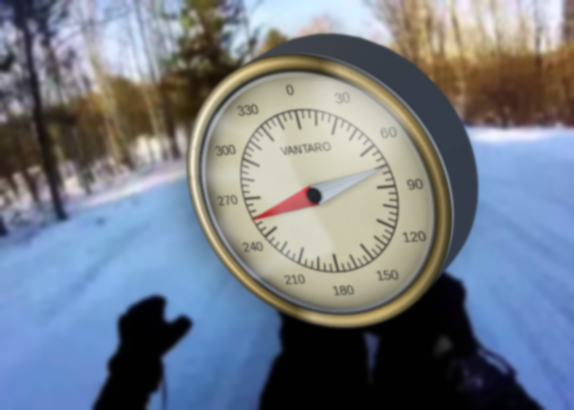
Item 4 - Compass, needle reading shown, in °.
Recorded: 255 °
